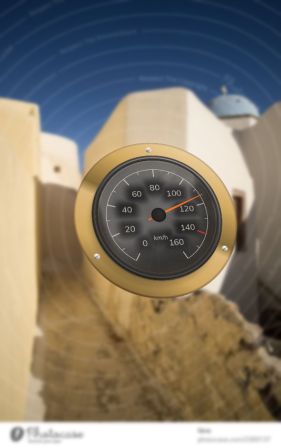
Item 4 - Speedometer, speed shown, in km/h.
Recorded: 115 km/h
